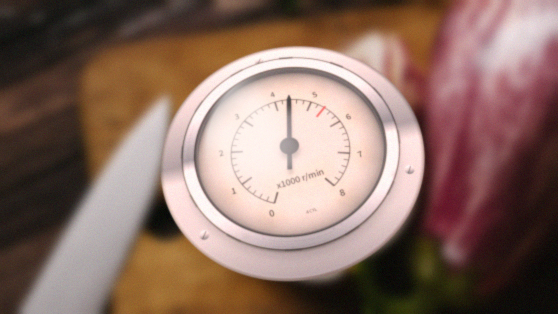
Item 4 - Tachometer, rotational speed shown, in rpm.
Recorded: 4400 rpm
